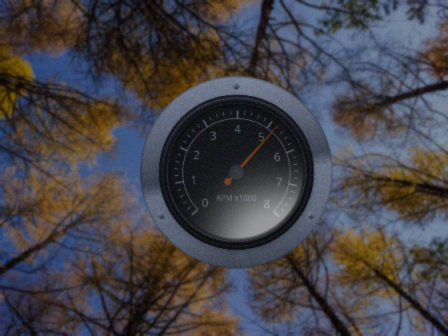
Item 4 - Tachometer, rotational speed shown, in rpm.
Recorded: 5200 rpm
